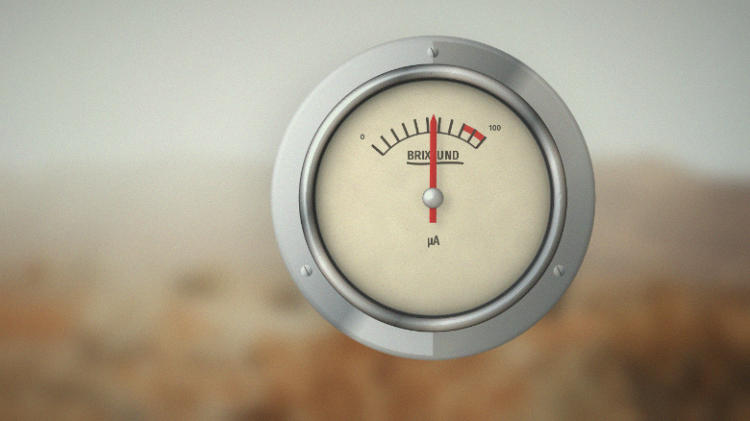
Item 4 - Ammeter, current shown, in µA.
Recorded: 55 µA
